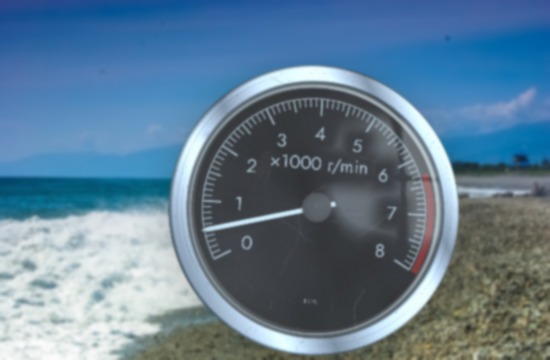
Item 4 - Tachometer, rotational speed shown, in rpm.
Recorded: 500 rpm
